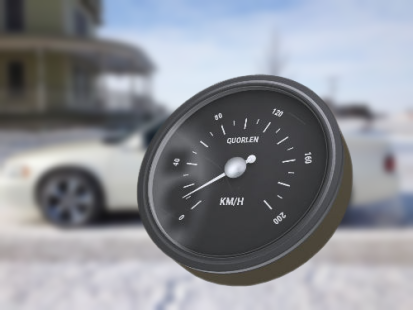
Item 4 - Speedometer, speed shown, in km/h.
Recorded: 10 km/h
